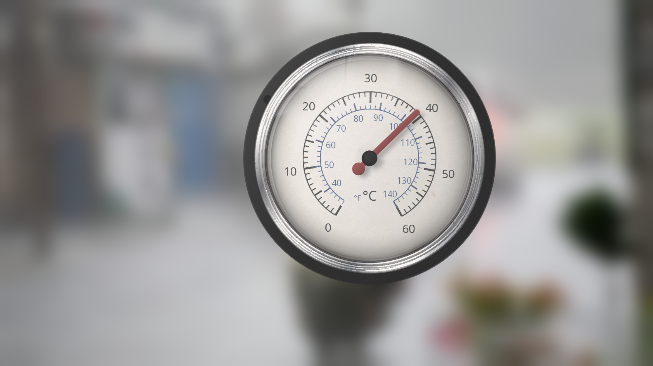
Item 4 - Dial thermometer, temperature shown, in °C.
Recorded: 39 °C
